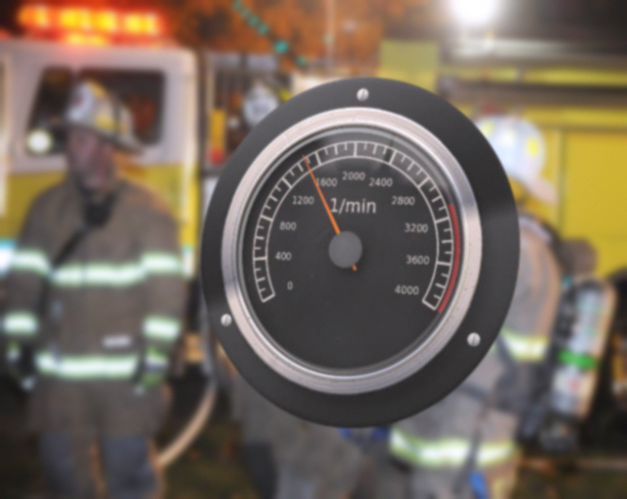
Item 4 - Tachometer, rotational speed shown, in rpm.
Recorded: 1500 rpm
